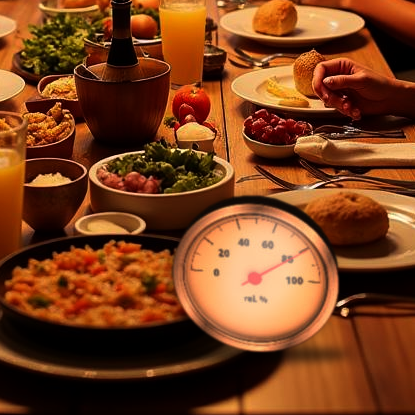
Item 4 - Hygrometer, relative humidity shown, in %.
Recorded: 80 %
